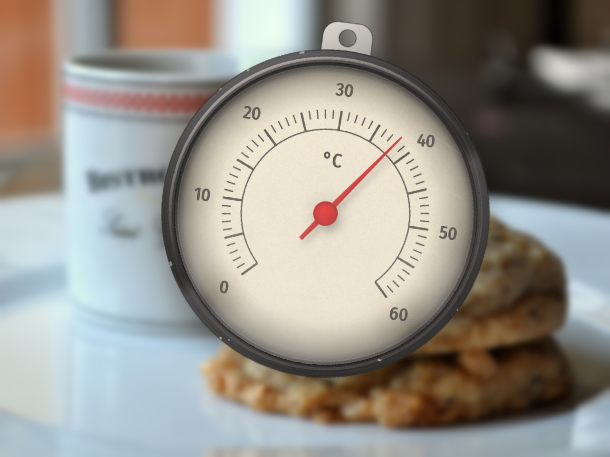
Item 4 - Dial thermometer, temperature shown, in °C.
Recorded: 38 °C
